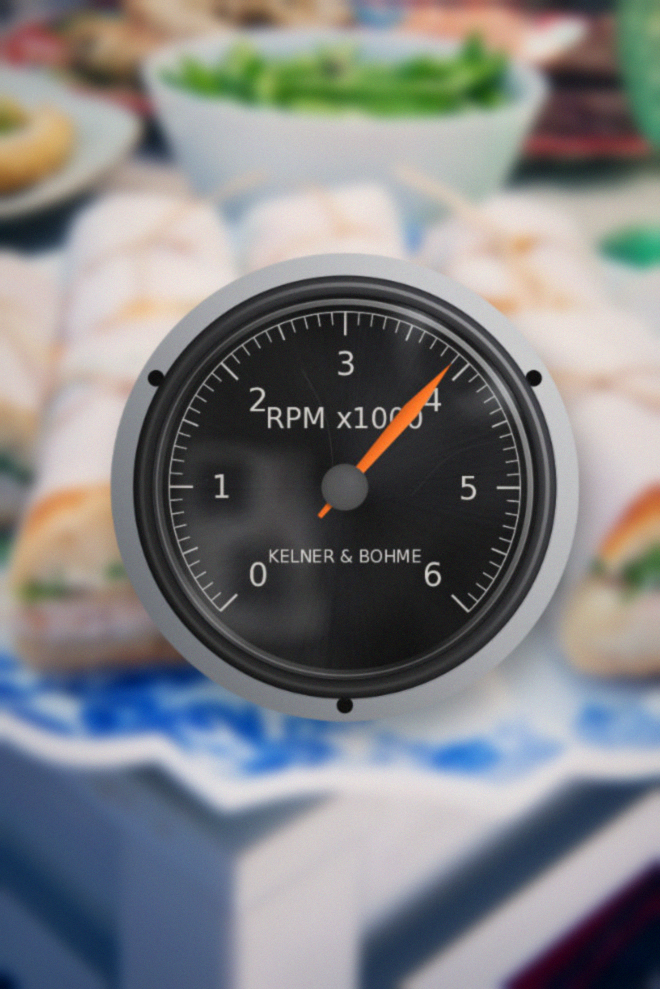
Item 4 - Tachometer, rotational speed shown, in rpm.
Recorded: 3900 rpm
